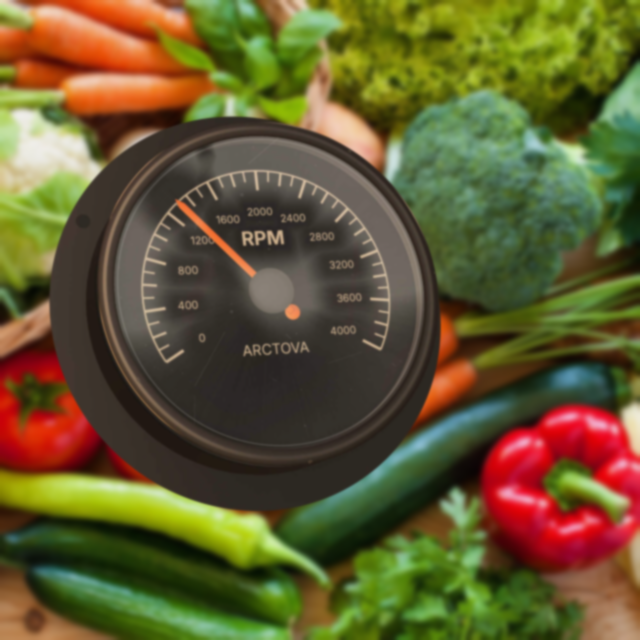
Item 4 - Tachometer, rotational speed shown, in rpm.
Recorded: 1300 rpm
